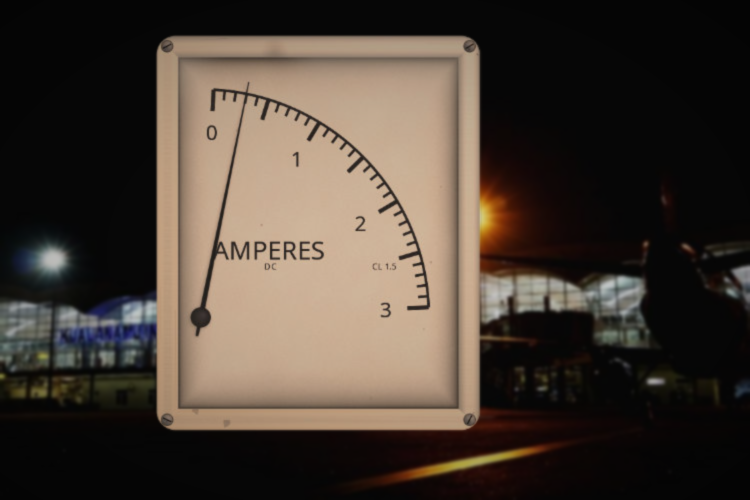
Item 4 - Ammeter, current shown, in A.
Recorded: 0.3 A
